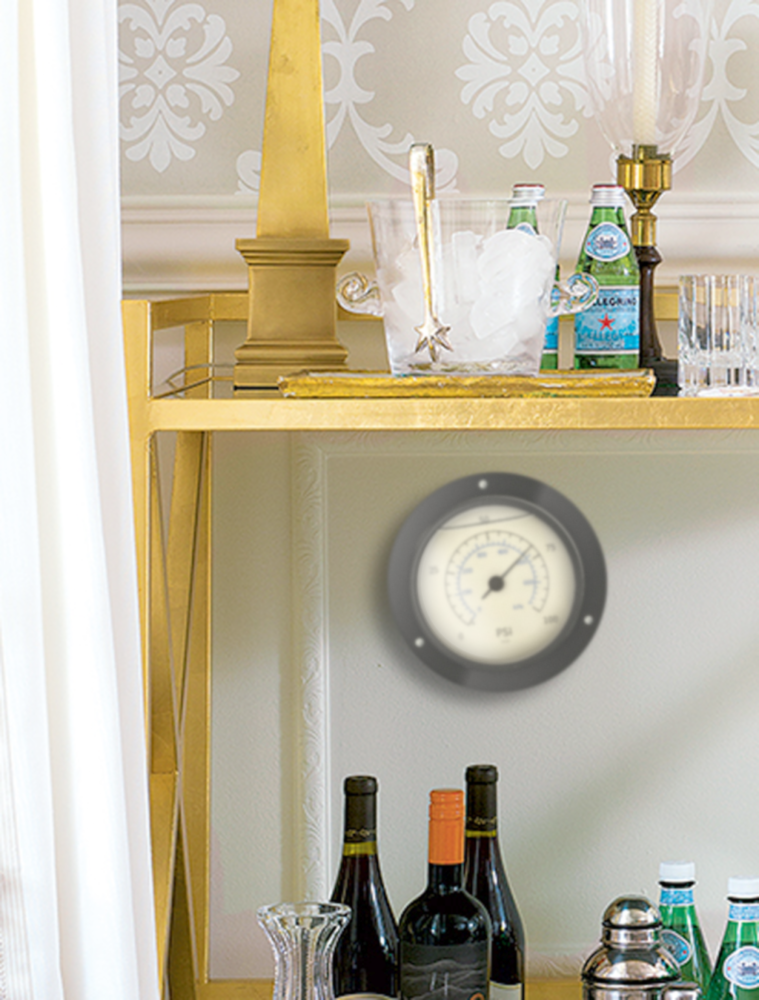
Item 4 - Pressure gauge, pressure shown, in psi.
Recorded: 70 psi
